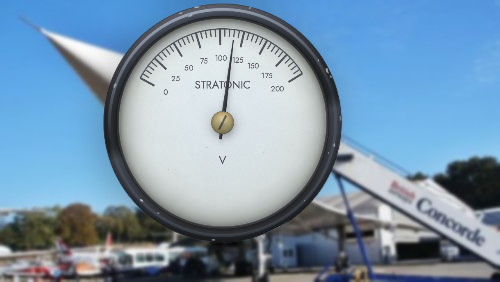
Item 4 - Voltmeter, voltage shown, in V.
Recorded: 115 V
